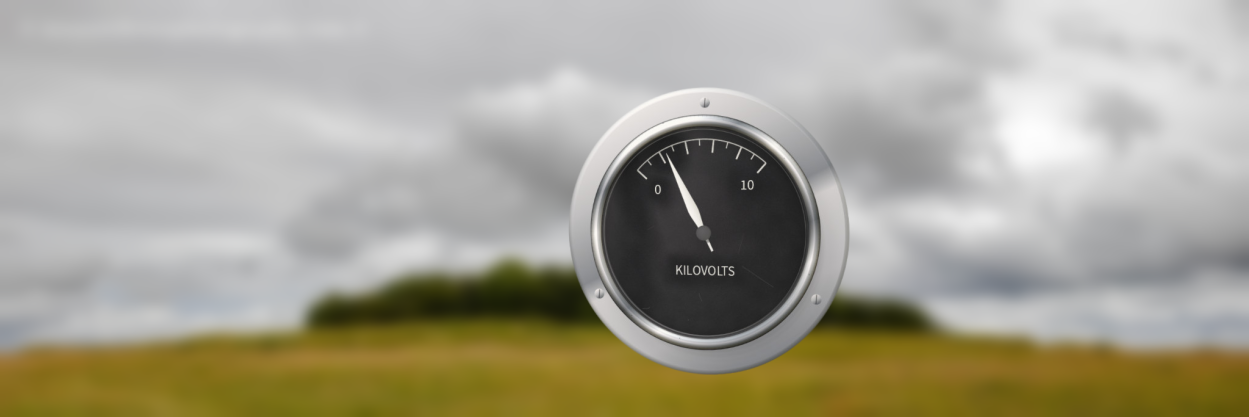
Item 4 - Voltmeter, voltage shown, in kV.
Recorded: 2.5 kV
